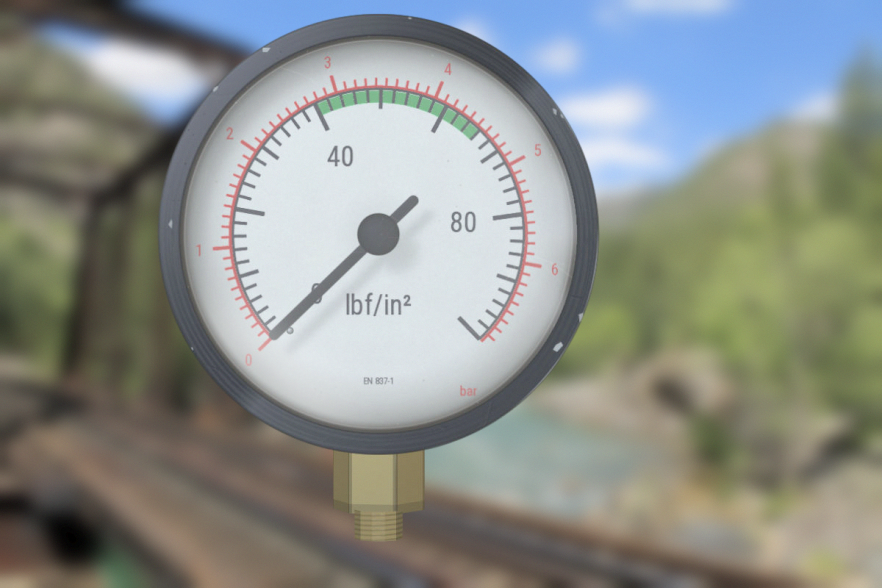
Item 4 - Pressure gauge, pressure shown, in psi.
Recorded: 0 psi
